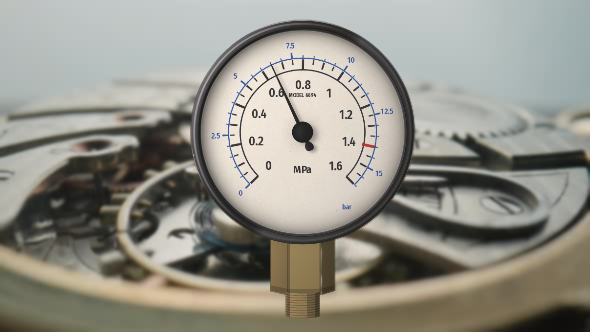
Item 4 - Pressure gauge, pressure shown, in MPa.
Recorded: 0.65 MPa
